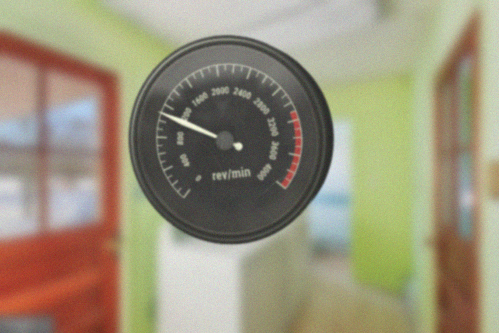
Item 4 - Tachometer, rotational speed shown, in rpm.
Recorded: 1100 rpm
